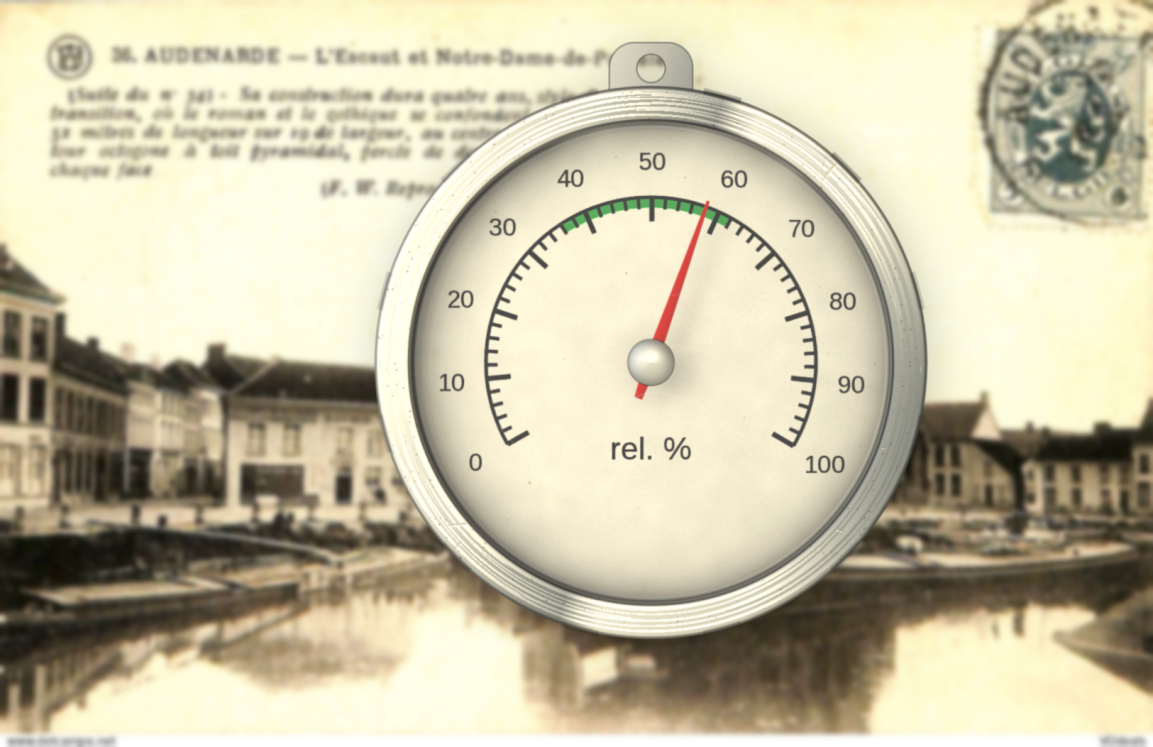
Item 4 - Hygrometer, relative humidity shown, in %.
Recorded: 58 %
